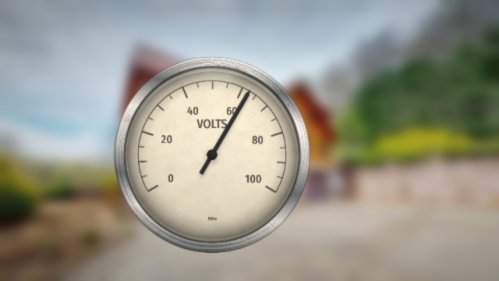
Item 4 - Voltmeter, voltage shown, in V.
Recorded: 62.5 V
